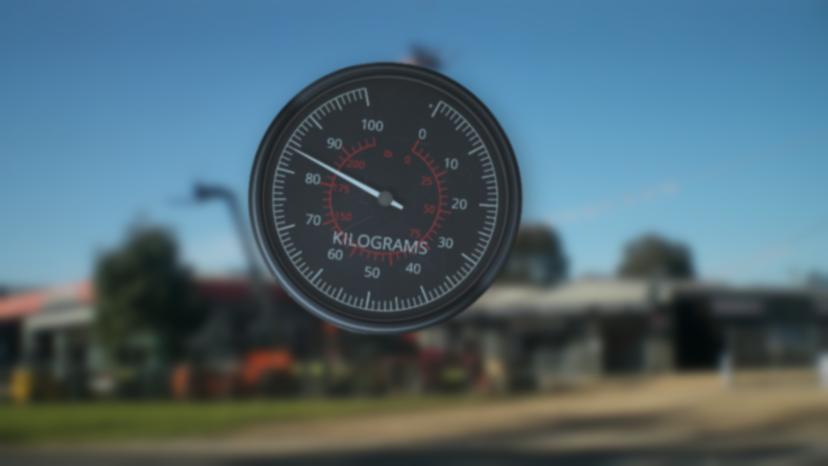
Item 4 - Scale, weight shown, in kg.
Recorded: 84 kg
